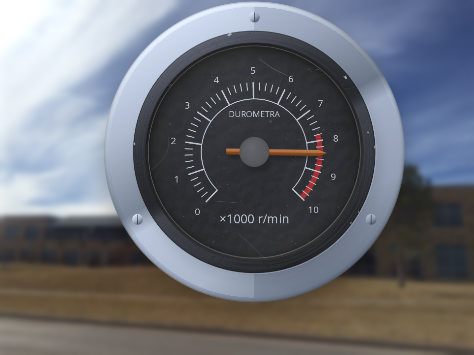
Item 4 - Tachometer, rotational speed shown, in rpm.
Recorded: 8400 rpm
